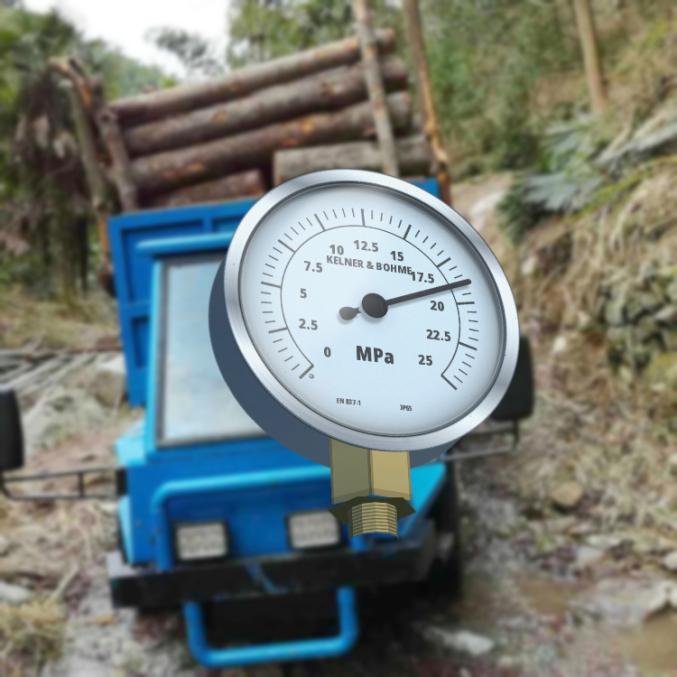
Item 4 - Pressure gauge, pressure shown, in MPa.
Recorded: 19 MPa
